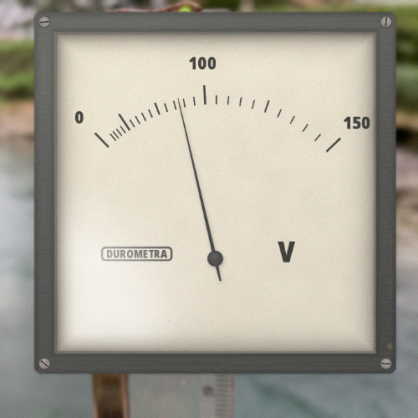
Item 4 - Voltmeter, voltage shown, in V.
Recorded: 87.5 V
